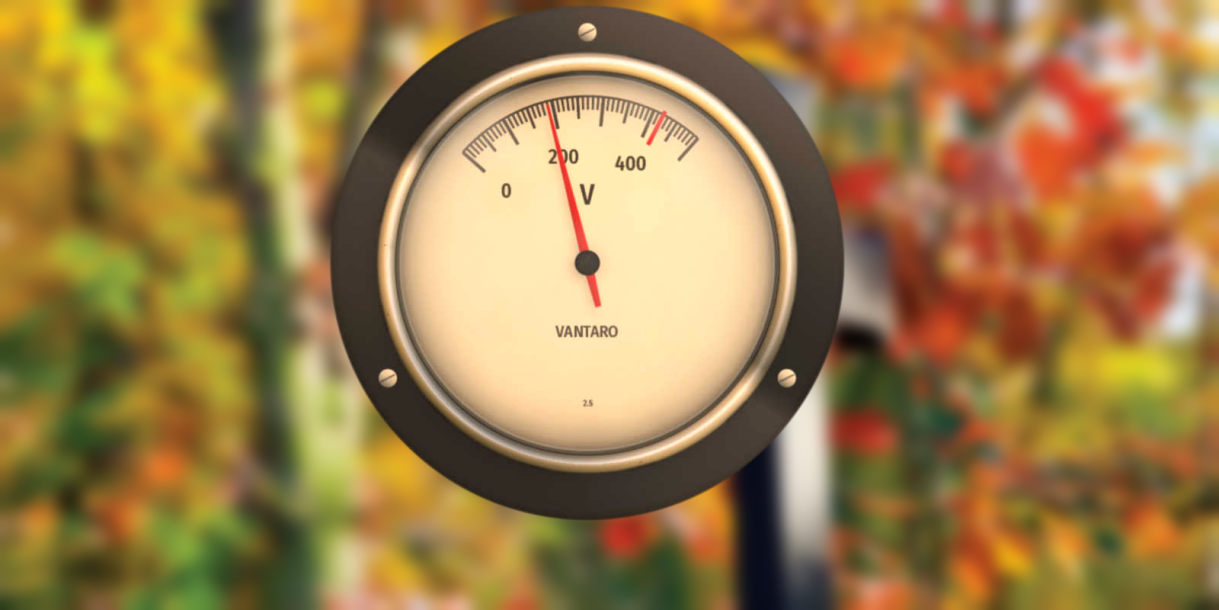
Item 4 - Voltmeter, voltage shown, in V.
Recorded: 190 V
